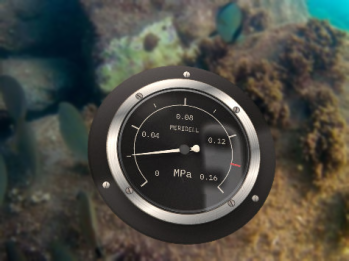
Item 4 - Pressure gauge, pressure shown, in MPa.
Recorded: 0.02 MPa
